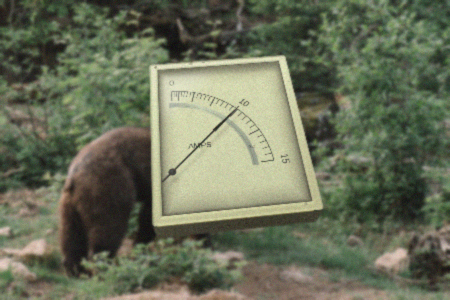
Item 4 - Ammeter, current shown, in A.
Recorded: 10 A
